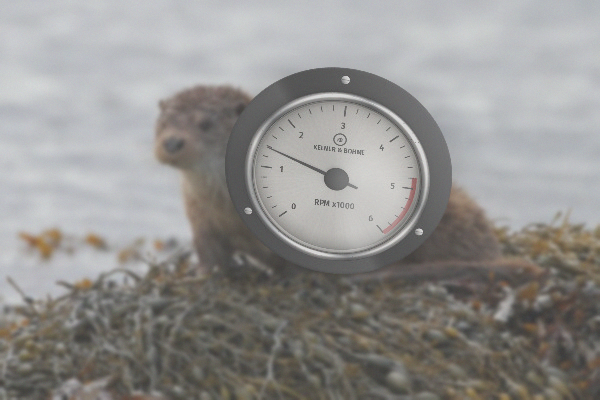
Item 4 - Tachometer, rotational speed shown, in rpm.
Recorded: 1400 rpm
